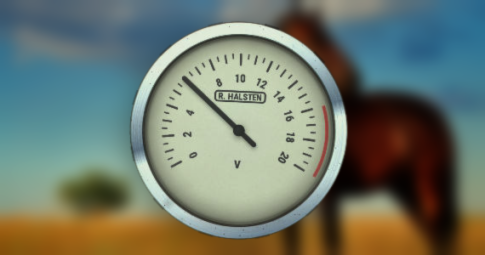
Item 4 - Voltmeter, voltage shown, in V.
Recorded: 6 V
